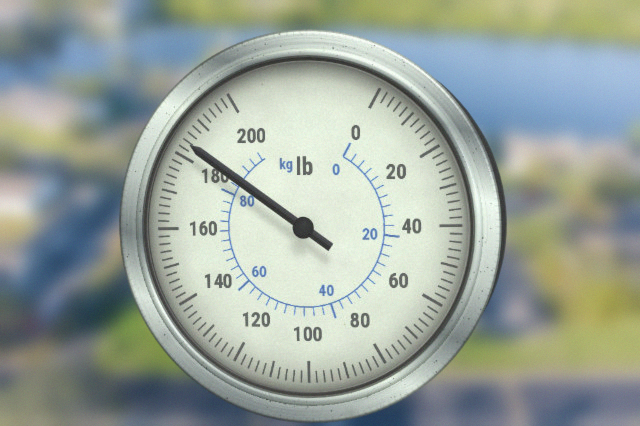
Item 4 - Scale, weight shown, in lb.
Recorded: 184 lb
